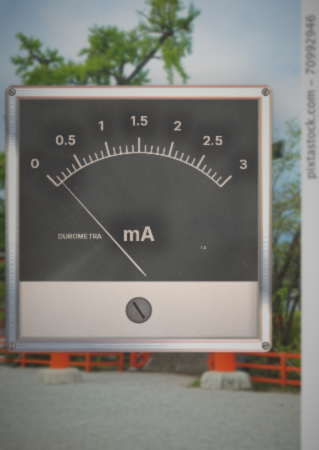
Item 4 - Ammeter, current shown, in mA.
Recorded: 0.1 mA
